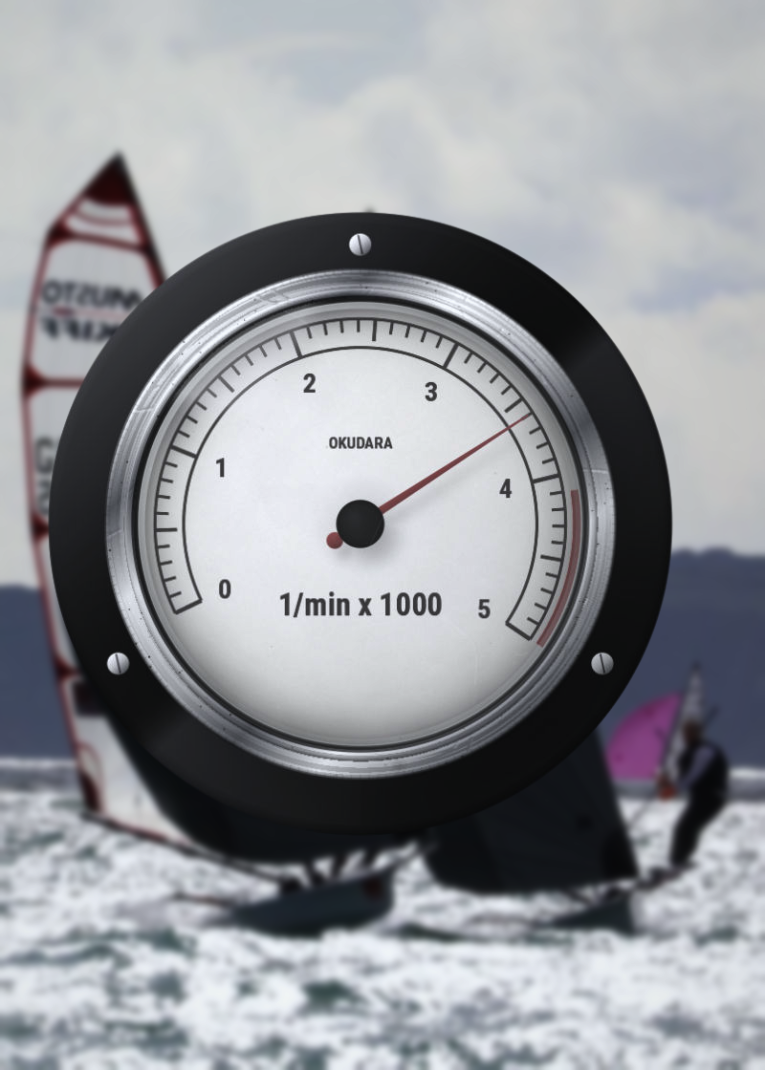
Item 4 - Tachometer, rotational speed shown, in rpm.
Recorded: 3600 rpm
